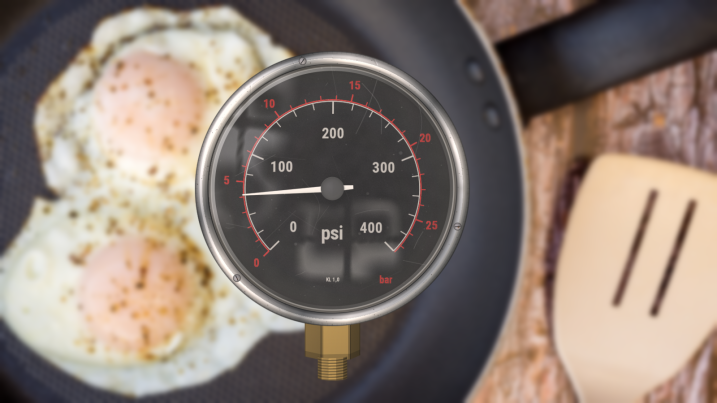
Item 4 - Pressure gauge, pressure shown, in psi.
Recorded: 60 psi
